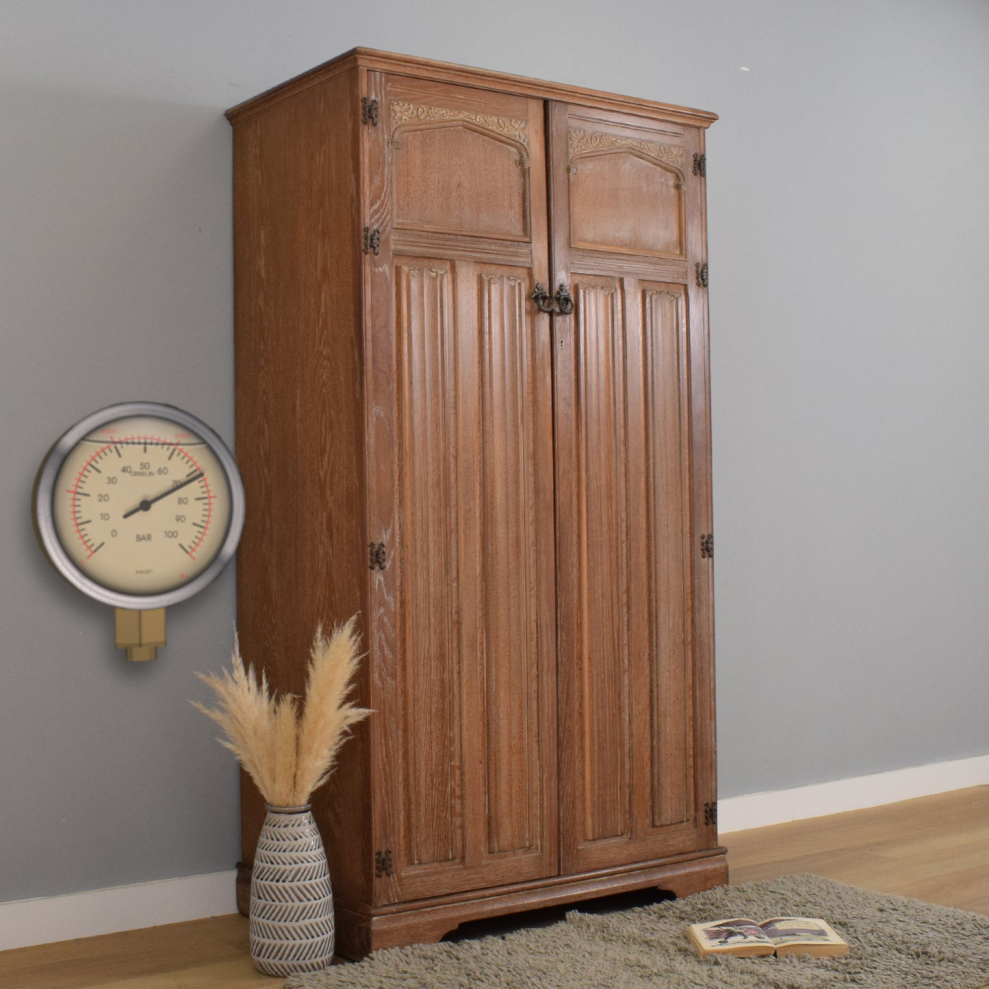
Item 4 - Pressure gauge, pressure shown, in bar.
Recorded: 72 bar
